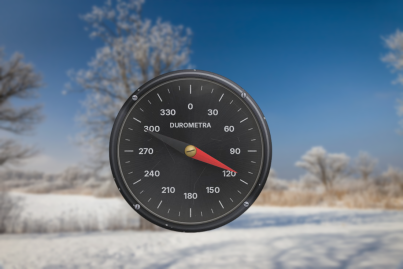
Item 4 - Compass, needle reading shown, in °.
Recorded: 115 °
